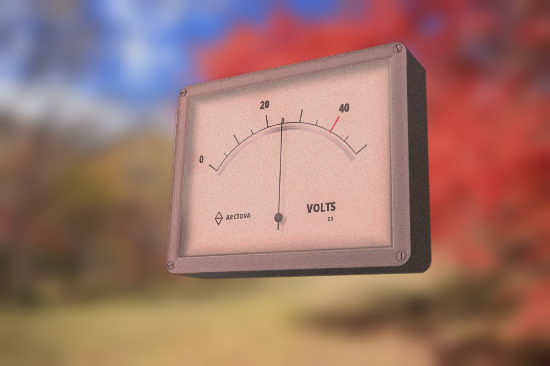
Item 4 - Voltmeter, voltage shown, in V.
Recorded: 25 V
